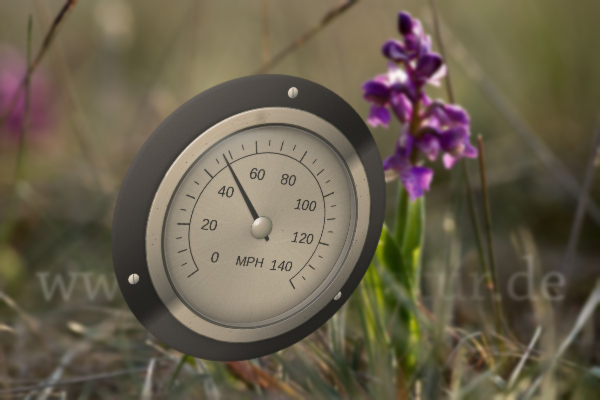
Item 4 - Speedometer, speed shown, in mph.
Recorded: 47.5 mph
